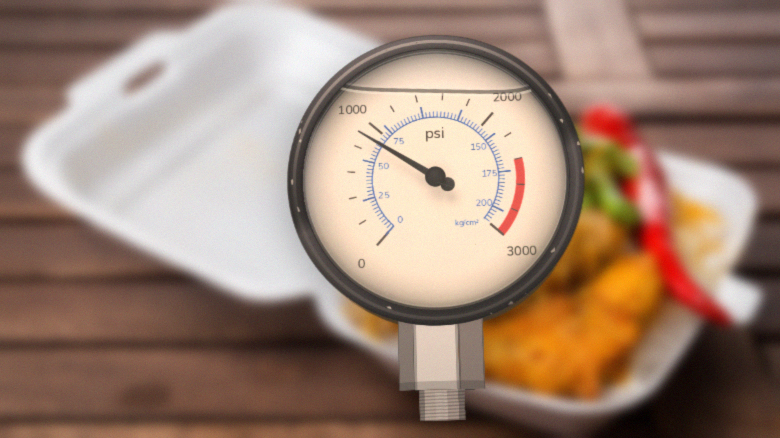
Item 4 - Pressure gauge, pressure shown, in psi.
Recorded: 900 psi
